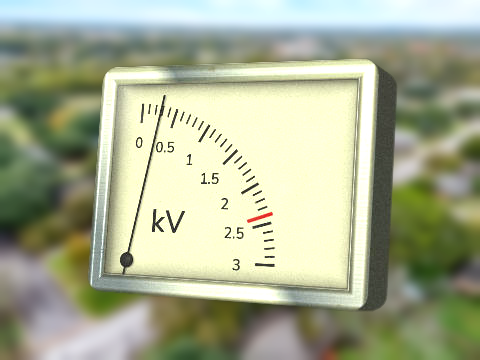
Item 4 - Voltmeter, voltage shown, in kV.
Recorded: 0.3 kV
